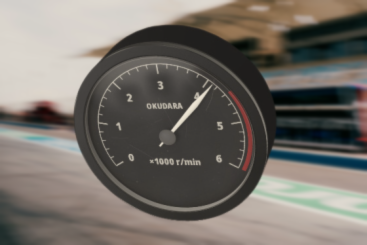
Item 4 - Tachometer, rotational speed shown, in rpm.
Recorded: 4100 rpm
